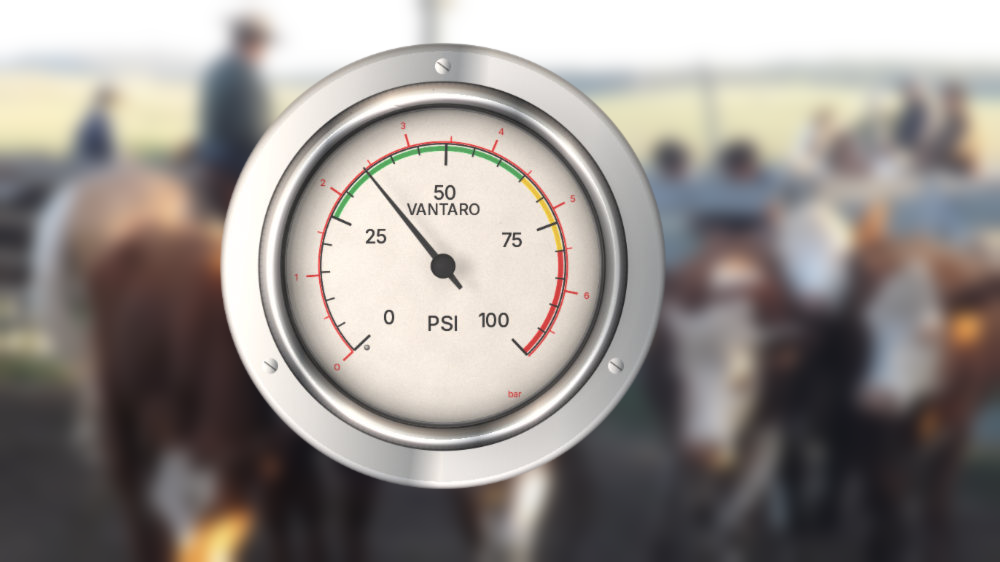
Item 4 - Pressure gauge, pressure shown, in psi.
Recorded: 35 psi
